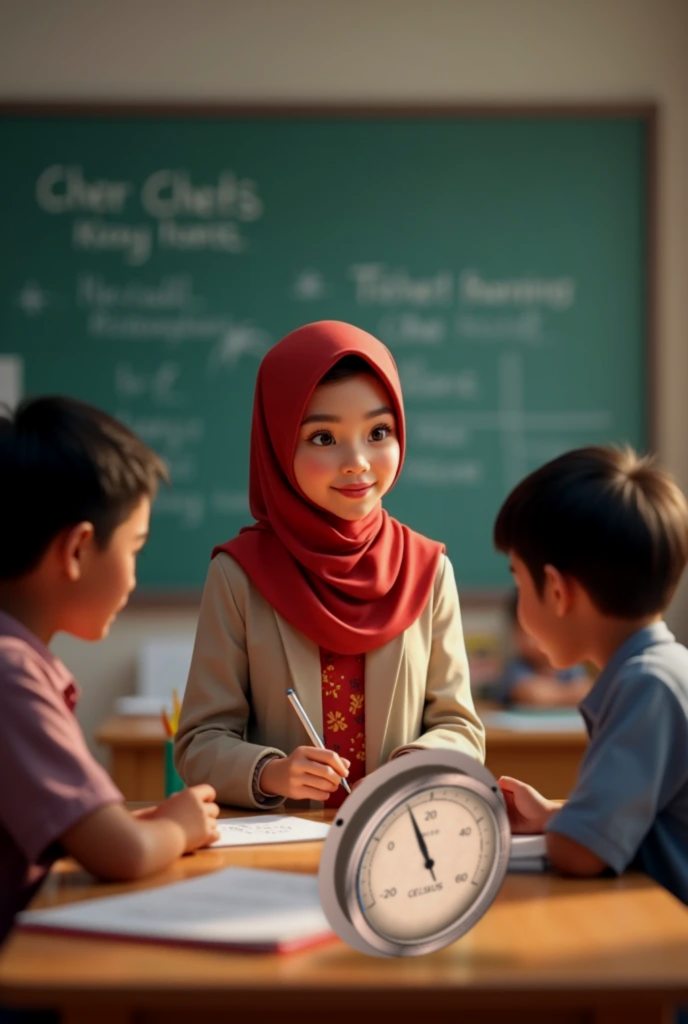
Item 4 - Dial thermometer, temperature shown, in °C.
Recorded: 12 °C
